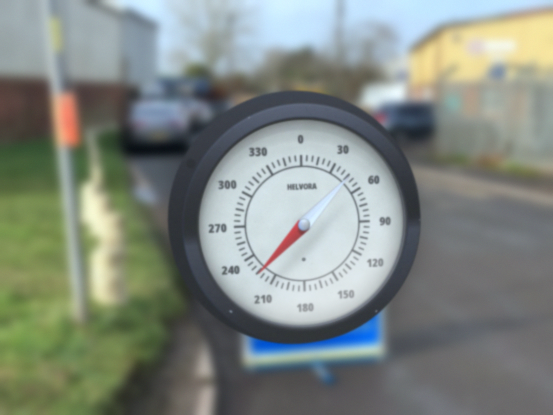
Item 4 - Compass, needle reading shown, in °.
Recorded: 225 °
